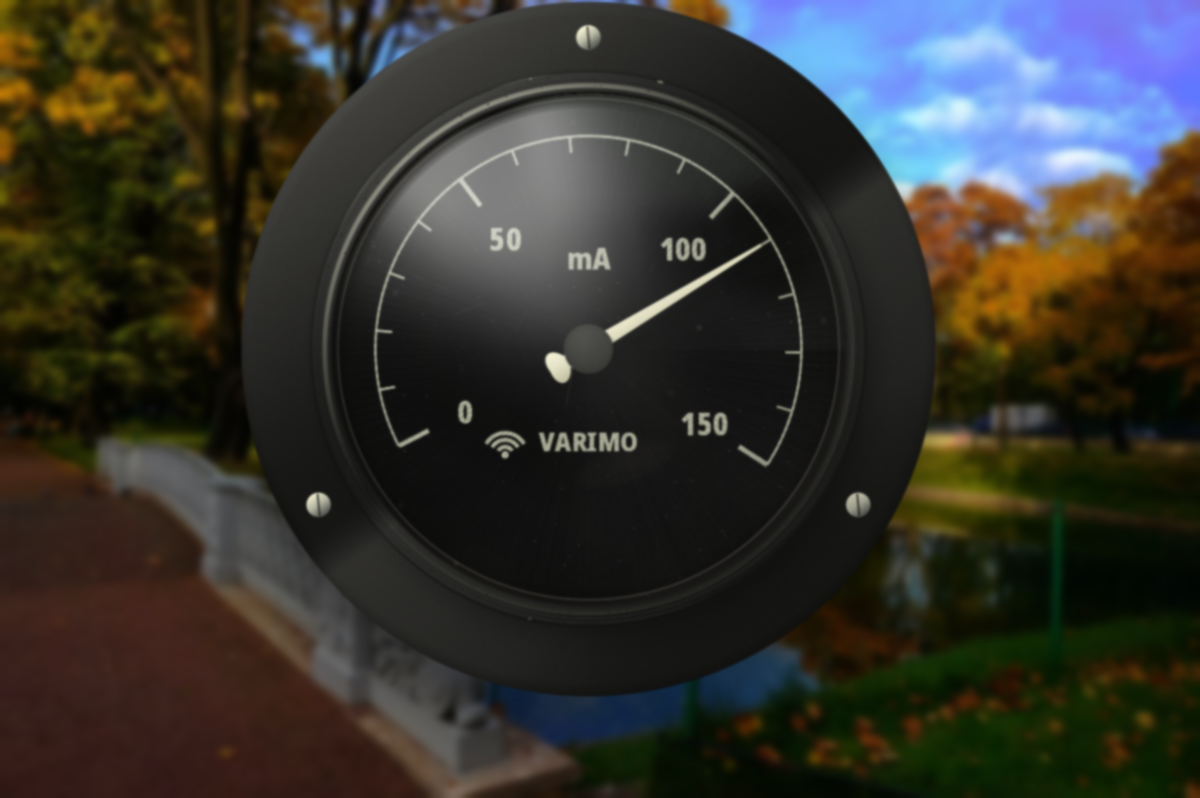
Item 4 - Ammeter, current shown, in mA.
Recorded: 110 mA
